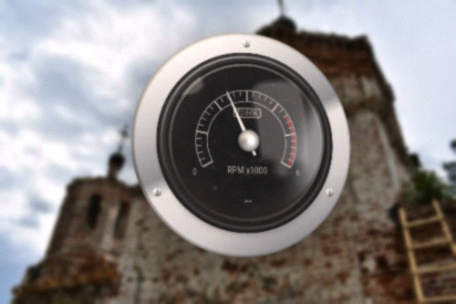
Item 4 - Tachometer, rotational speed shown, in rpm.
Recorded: 2400 rpm
